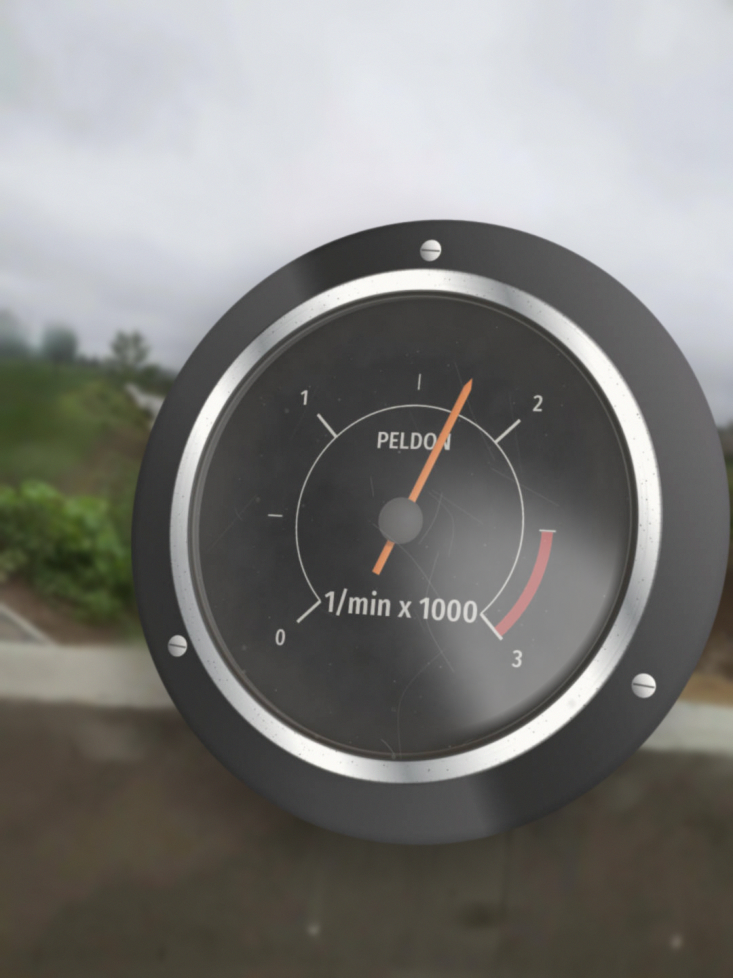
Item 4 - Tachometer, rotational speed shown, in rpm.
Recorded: 1750 rpm
